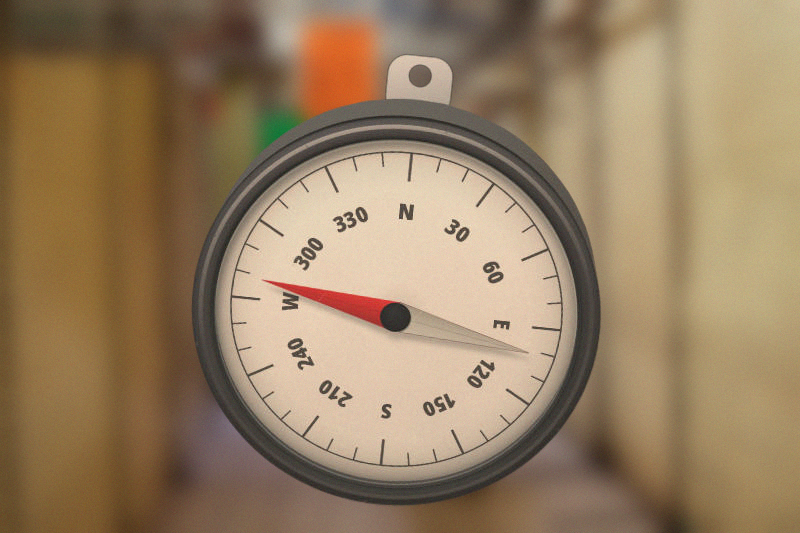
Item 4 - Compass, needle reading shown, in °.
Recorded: 280 °
